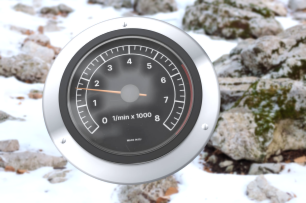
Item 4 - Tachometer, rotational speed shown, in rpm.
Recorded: 1600 rpm
